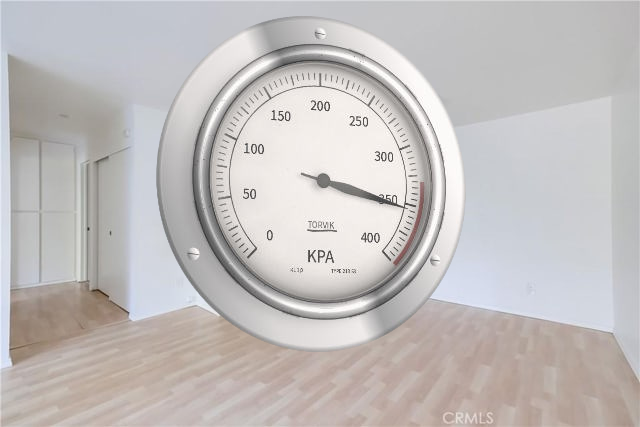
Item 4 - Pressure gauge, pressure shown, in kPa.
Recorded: 355 kPa
